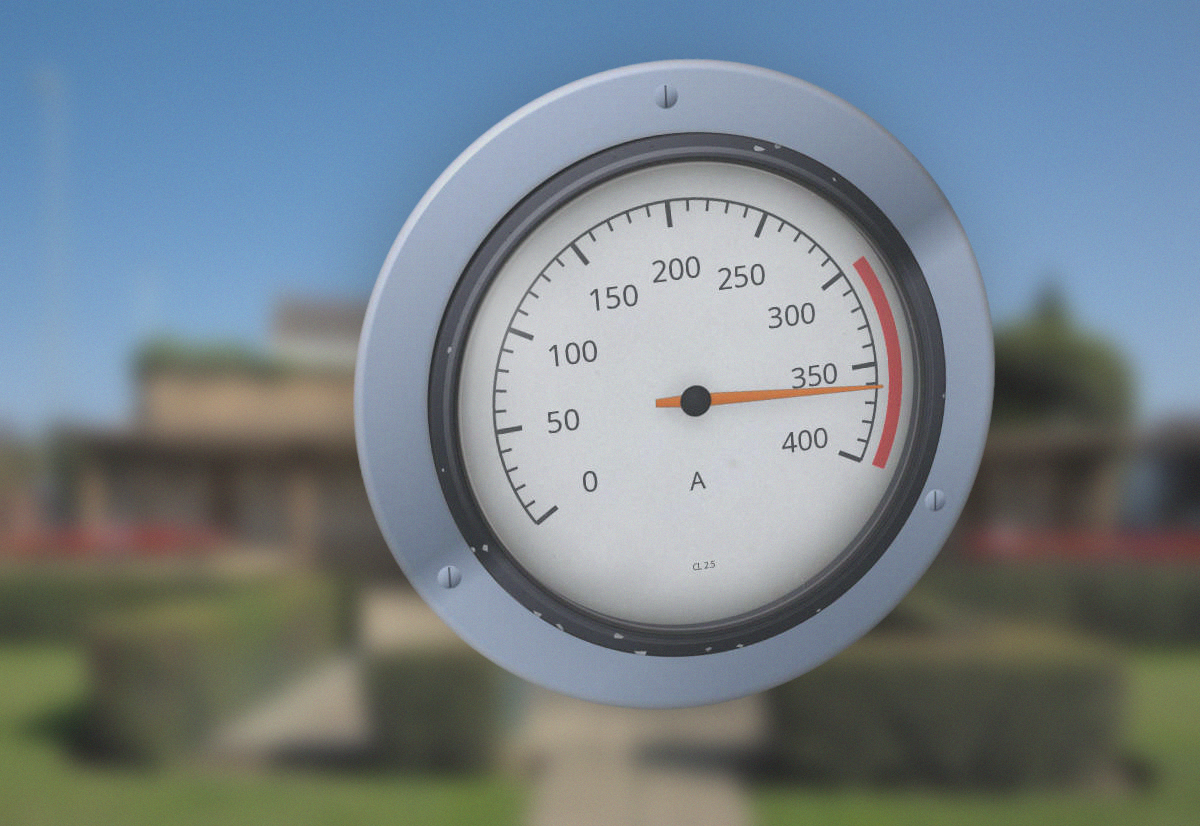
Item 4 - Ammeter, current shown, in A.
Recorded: 360 A
